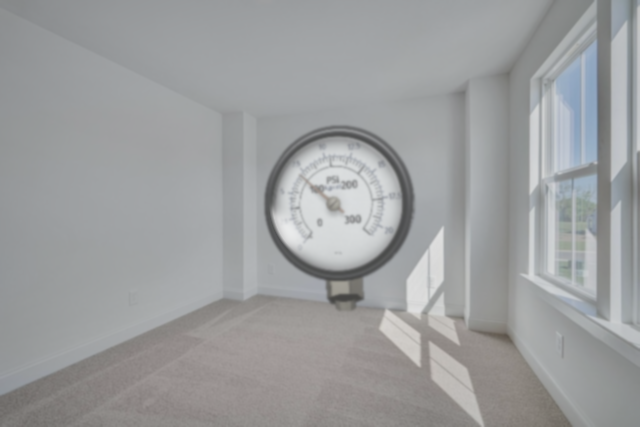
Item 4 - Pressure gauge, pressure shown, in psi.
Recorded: 100 psi
